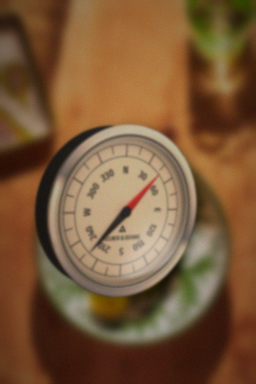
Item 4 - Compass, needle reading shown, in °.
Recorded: 45 °
